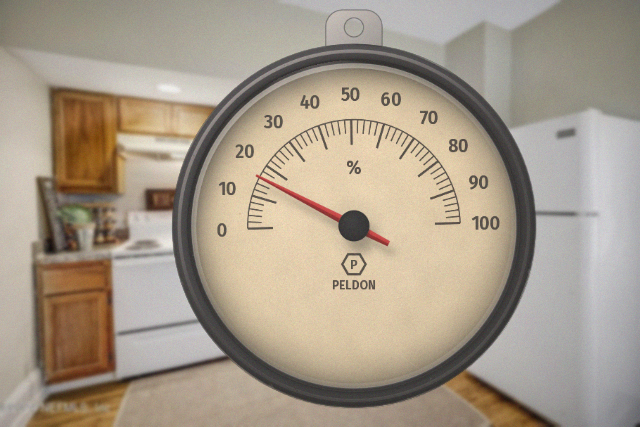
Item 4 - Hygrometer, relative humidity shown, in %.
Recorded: 16 %
